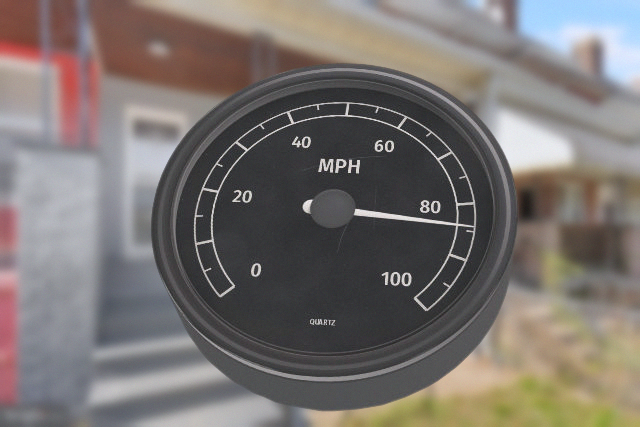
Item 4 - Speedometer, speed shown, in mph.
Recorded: 85 mph
